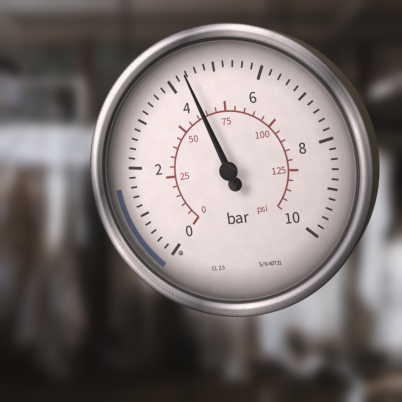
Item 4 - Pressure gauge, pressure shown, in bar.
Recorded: 4.4 bar
